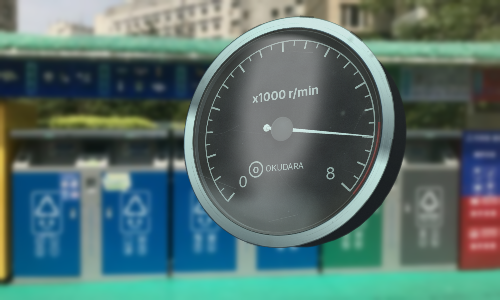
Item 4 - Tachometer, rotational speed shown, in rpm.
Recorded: 7000 rpm
